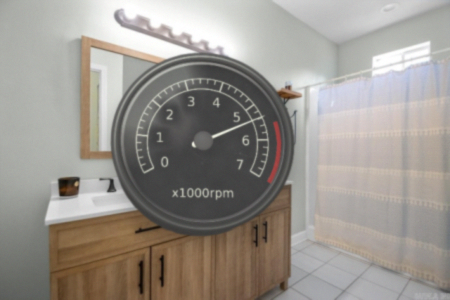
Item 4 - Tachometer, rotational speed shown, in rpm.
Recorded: 5400 rpm
